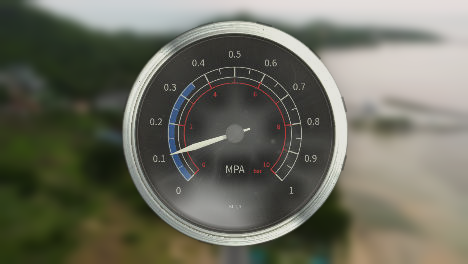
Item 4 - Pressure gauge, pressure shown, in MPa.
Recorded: 0.1 MPa
